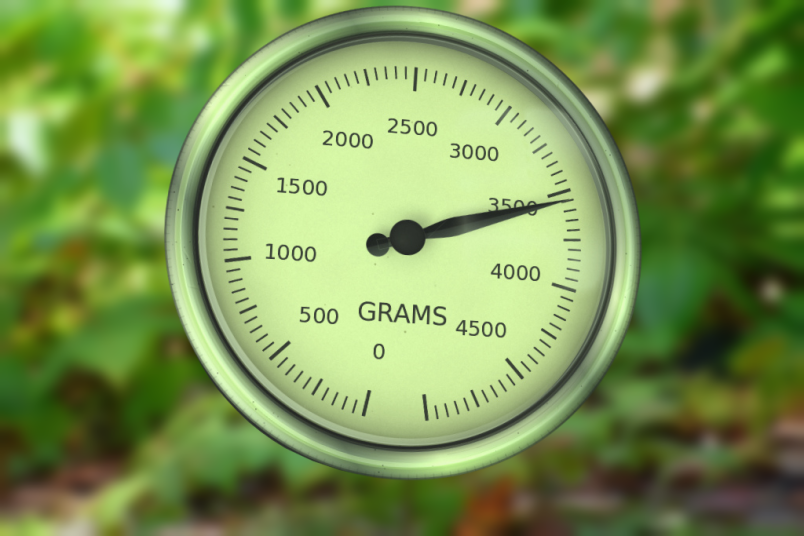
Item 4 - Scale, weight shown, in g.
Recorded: 3550 g
